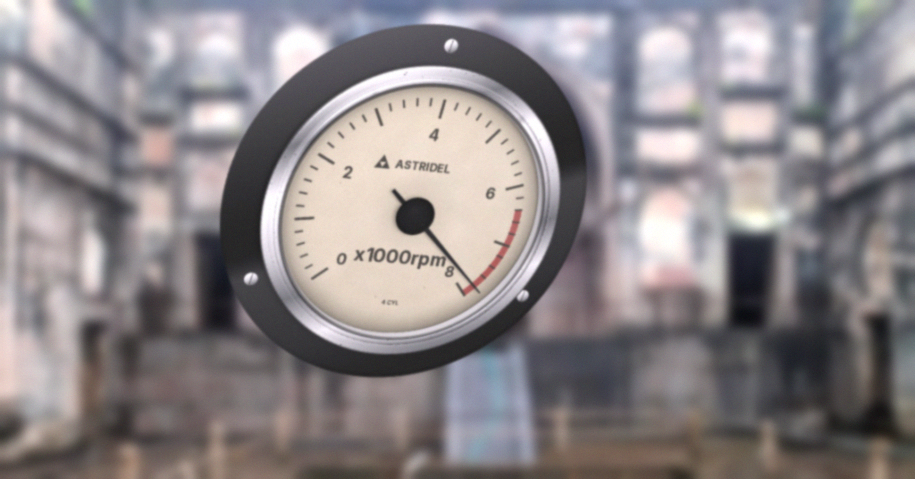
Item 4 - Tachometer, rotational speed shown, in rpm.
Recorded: 7800 rpm
